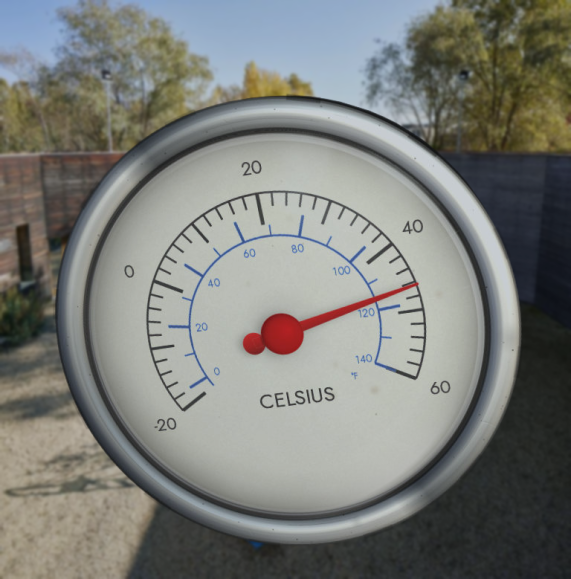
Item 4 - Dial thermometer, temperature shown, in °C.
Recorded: 46 °C
